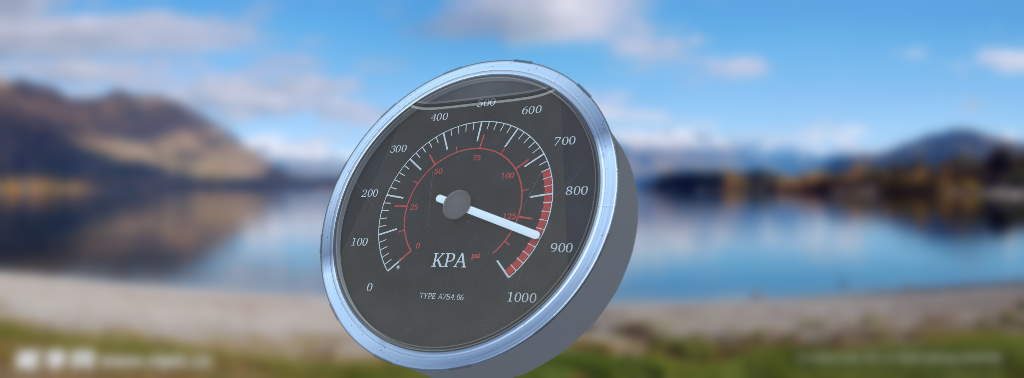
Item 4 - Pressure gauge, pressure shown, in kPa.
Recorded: 900 kPa
